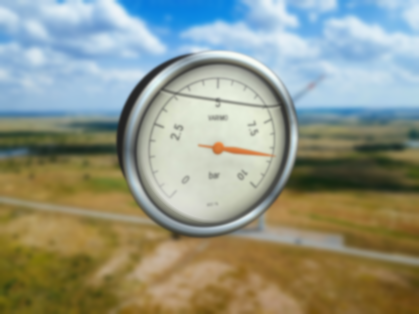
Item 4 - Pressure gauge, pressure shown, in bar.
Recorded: 8.75 bar
